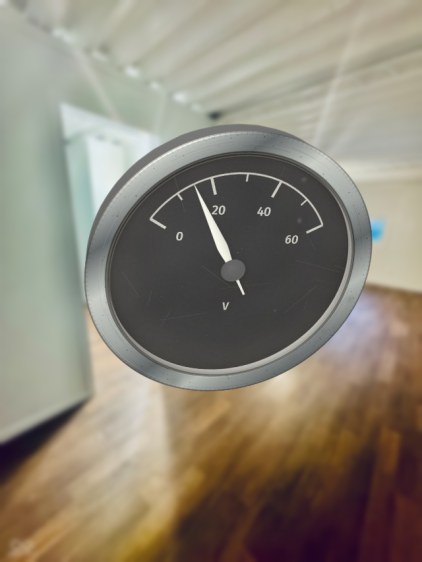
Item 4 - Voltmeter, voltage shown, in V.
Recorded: 15 V
